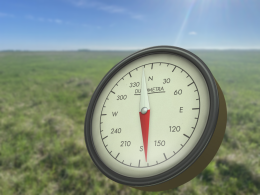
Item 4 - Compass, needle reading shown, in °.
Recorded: 170 °
